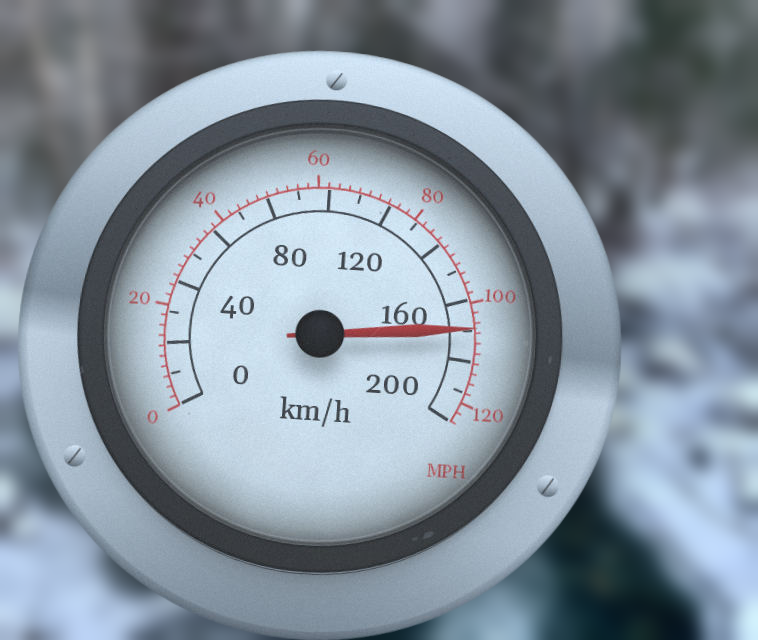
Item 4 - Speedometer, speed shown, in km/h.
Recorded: 170 km/h
